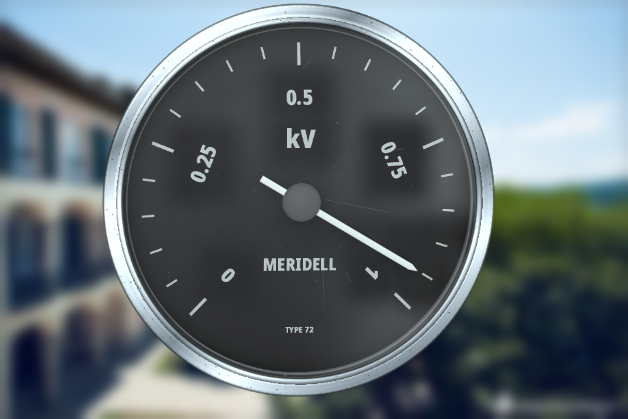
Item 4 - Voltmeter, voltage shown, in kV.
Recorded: 0.95 kV
